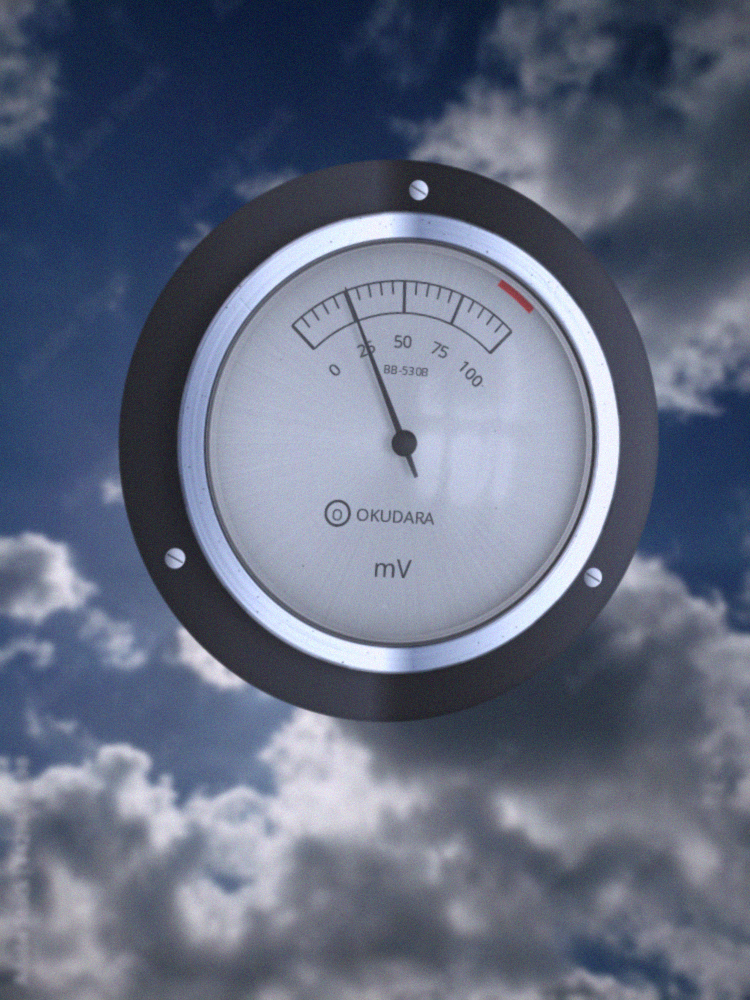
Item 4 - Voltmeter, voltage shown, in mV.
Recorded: 25 mV
